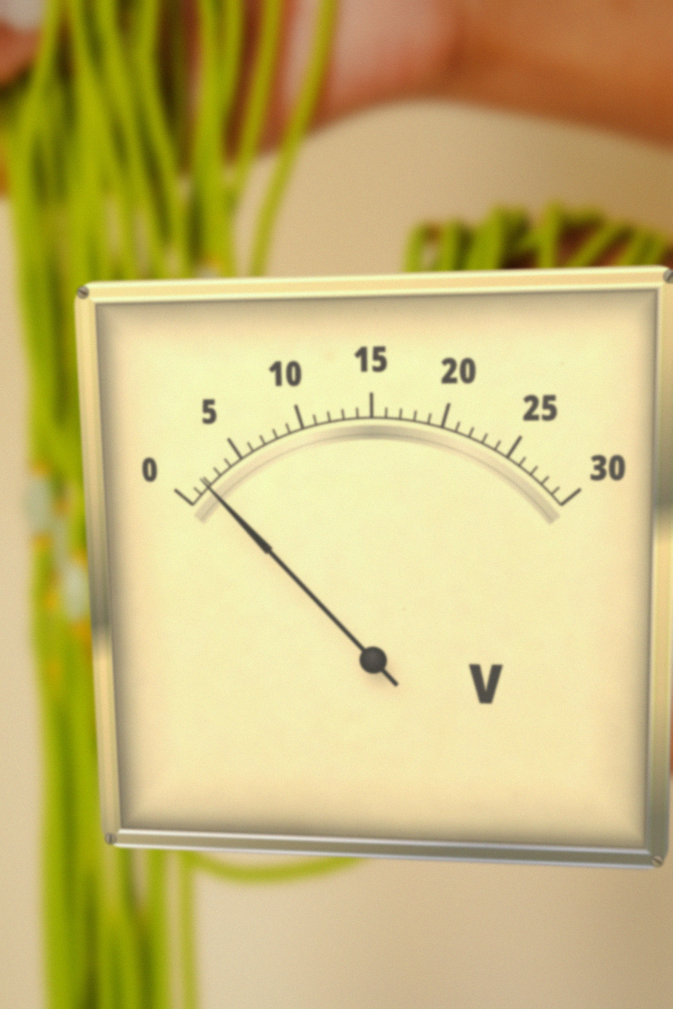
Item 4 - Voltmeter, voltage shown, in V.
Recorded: 2 V
